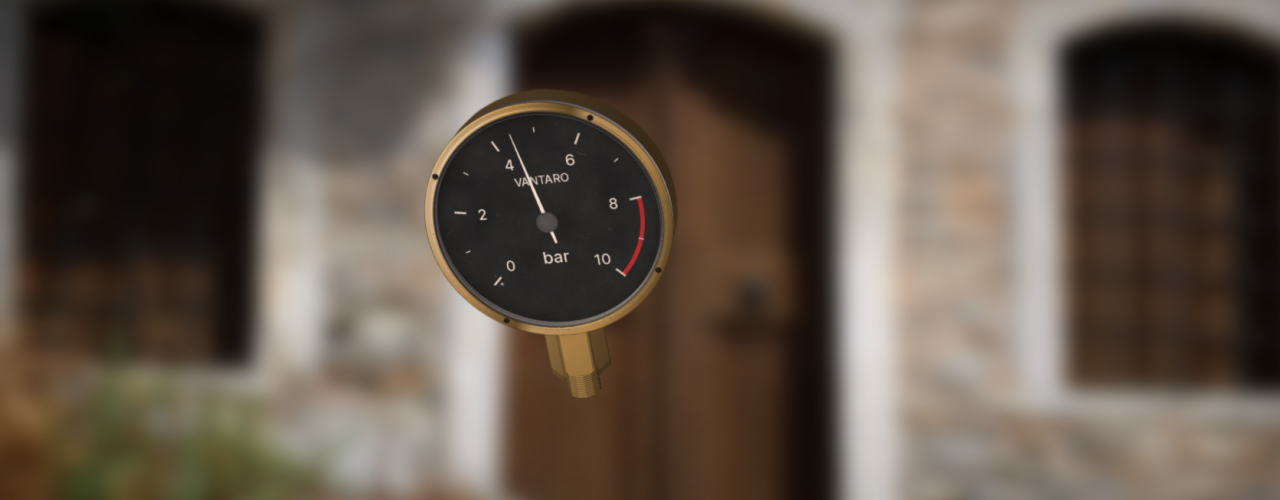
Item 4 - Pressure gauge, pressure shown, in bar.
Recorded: 4.5 bar
